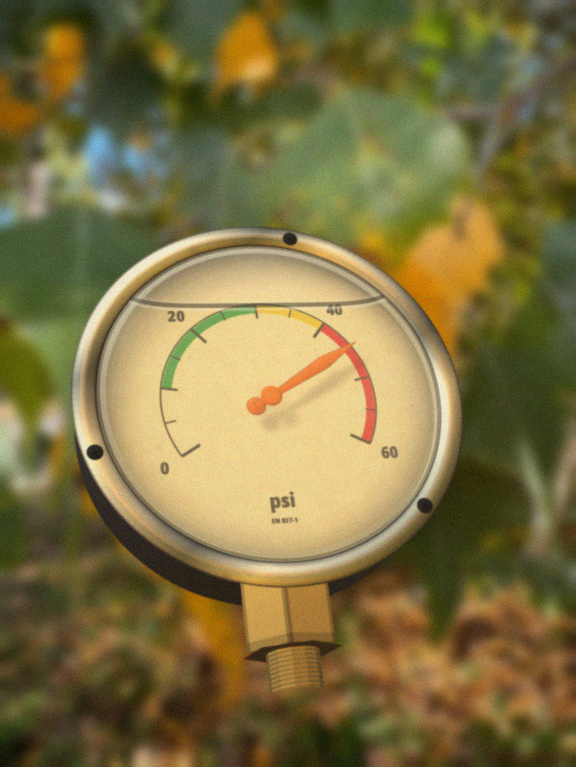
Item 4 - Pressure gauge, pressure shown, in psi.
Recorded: 45 psi
